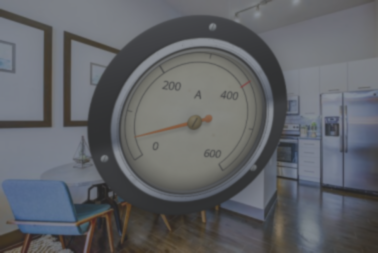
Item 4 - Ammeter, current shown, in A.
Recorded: 50 A
